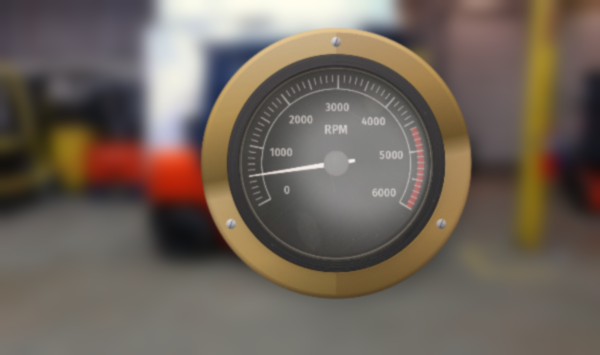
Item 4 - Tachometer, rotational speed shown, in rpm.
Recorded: 500 rpm
